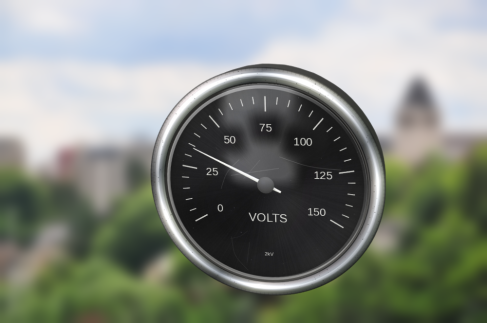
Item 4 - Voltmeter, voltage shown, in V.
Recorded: 35 V
